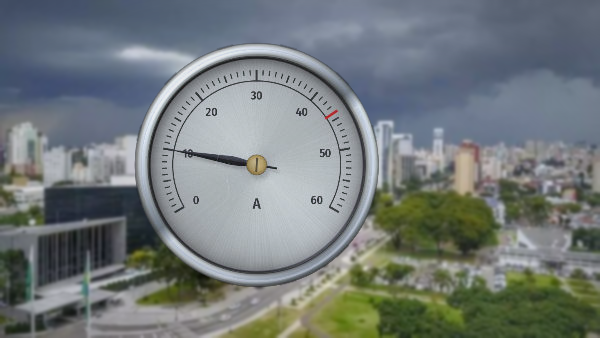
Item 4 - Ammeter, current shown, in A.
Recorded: 10 A
